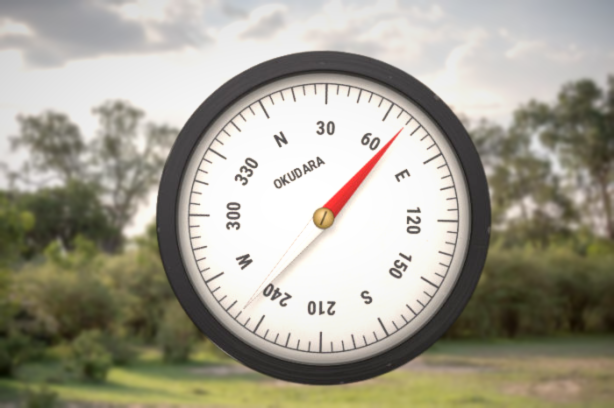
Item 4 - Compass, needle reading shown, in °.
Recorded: 70 °
